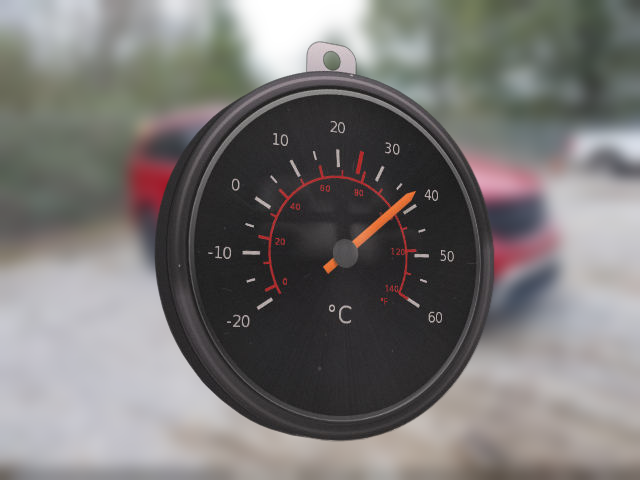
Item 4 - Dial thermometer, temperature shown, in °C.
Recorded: 37.5 °C
